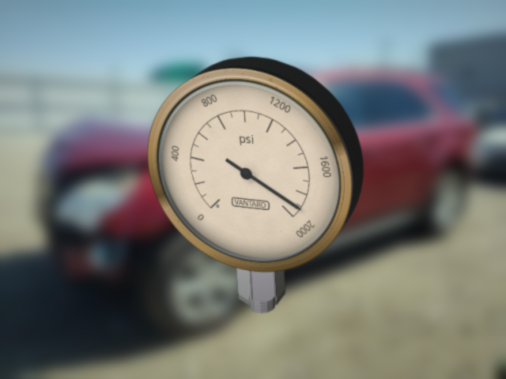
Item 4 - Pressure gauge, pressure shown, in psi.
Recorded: 1900 psi
